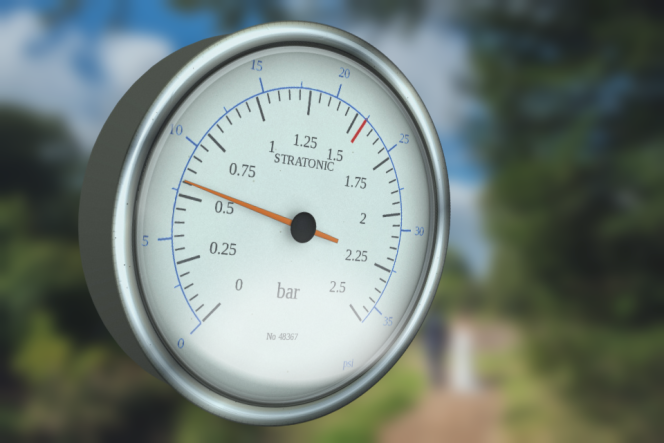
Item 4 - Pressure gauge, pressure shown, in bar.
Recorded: 0.55 bar
